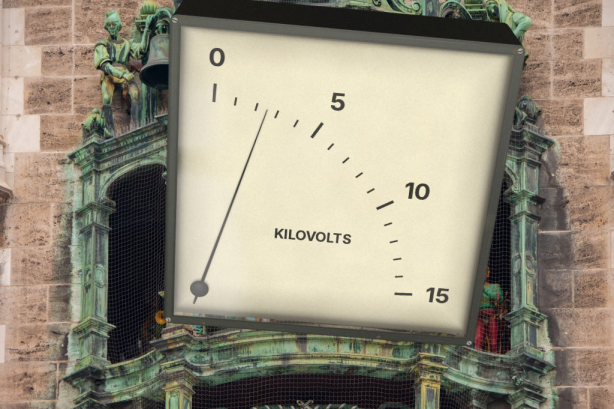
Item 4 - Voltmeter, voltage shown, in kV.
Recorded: 2.5 kV
